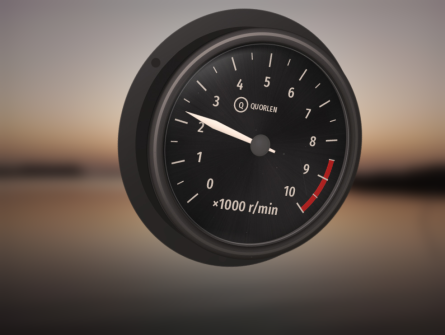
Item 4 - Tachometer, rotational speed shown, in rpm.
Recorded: 2250 rpm
